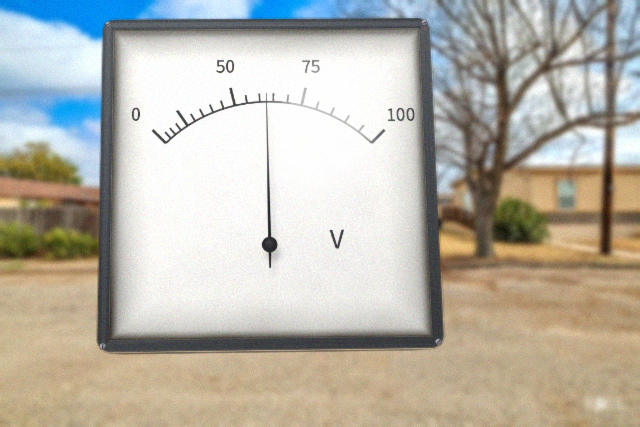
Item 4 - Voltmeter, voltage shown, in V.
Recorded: 62.5 V
